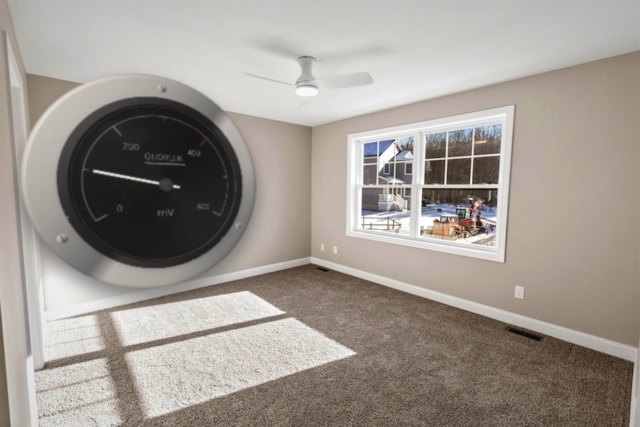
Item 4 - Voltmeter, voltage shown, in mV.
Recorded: 100 mV
